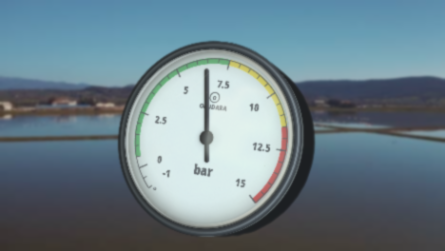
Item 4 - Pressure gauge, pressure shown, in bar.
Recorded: 6.5 bar
